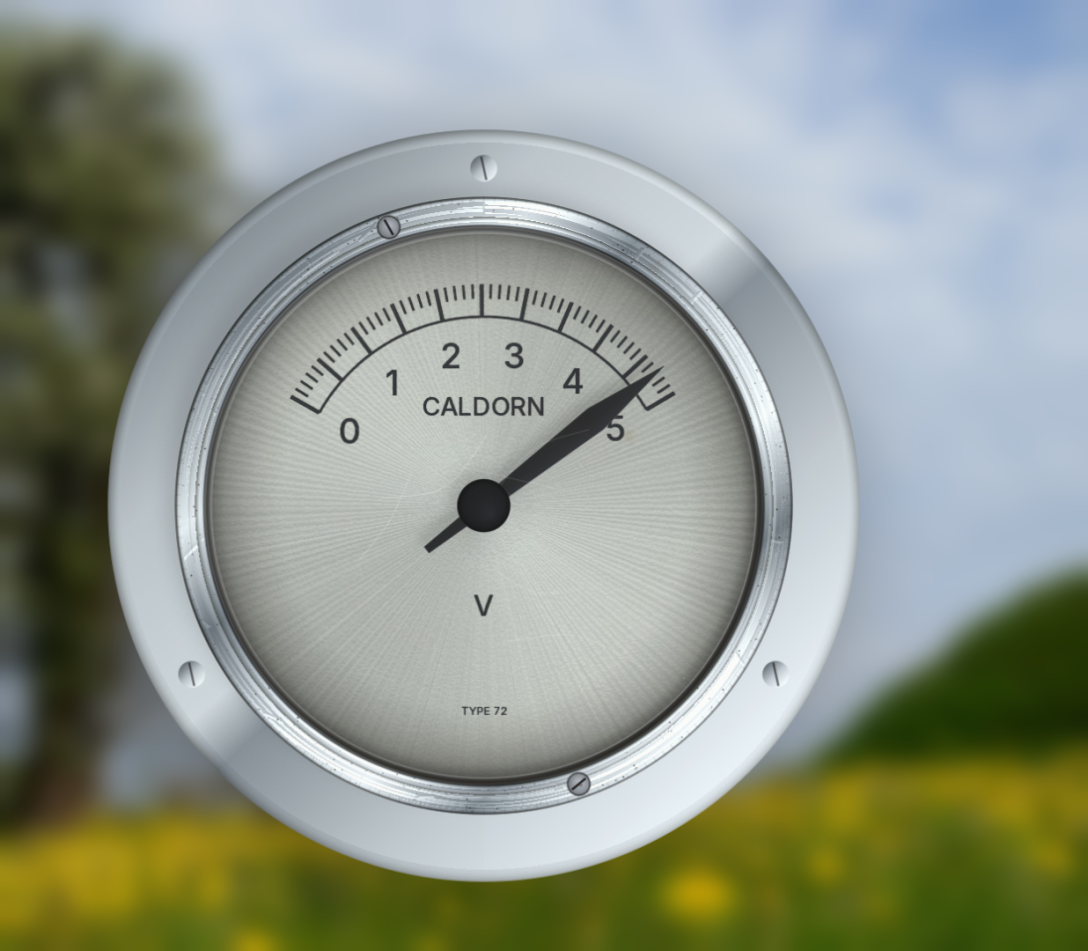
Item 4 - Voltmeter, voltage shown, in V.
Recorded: 4.7 V
